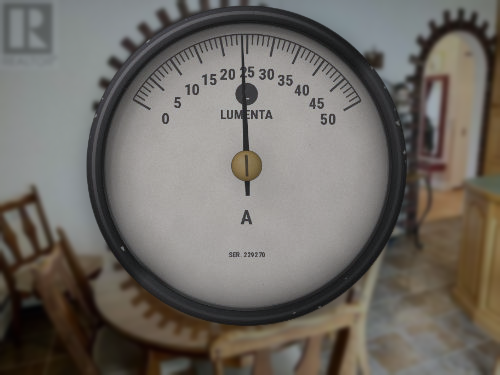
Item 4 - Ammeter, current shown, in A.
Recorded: 24 A
